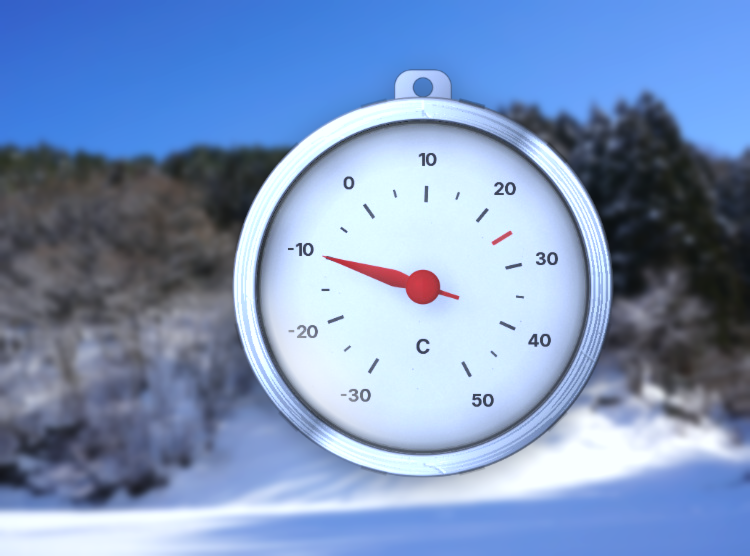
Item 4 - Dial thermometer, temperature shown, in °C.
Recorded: -10 °C
